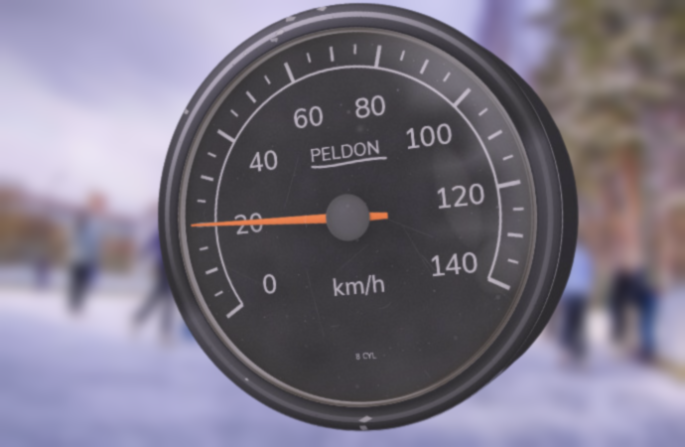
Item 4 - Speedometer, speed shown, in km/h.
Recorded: 20 km/h
